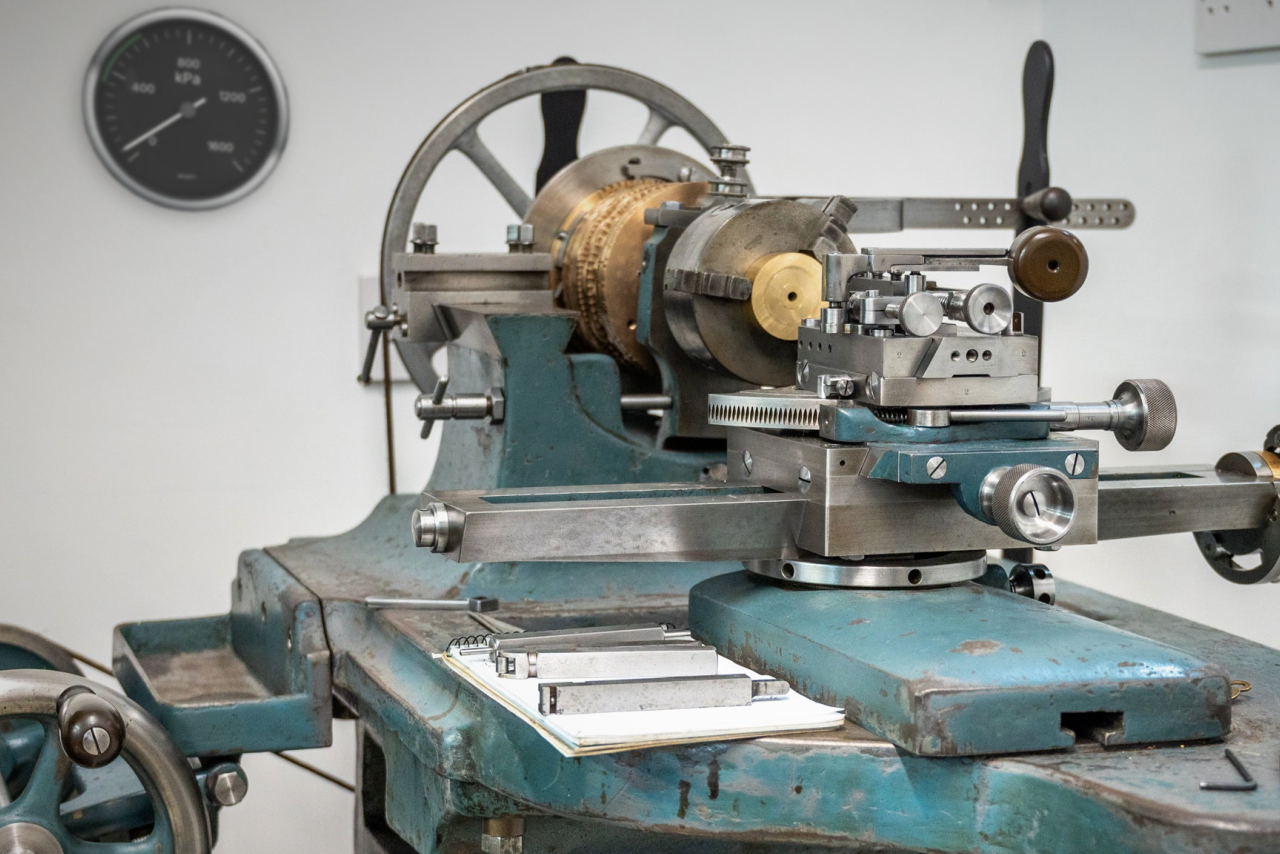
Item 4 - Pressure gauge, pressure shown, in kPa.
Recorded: 50 kPa
